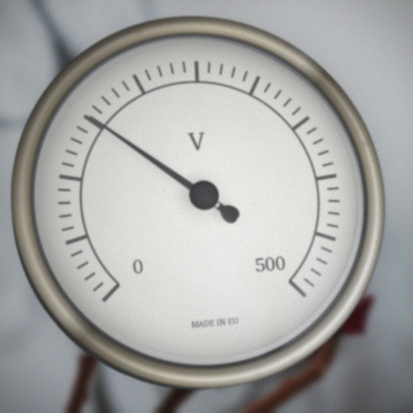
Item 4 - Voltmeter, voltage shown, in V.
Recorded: 150 V
